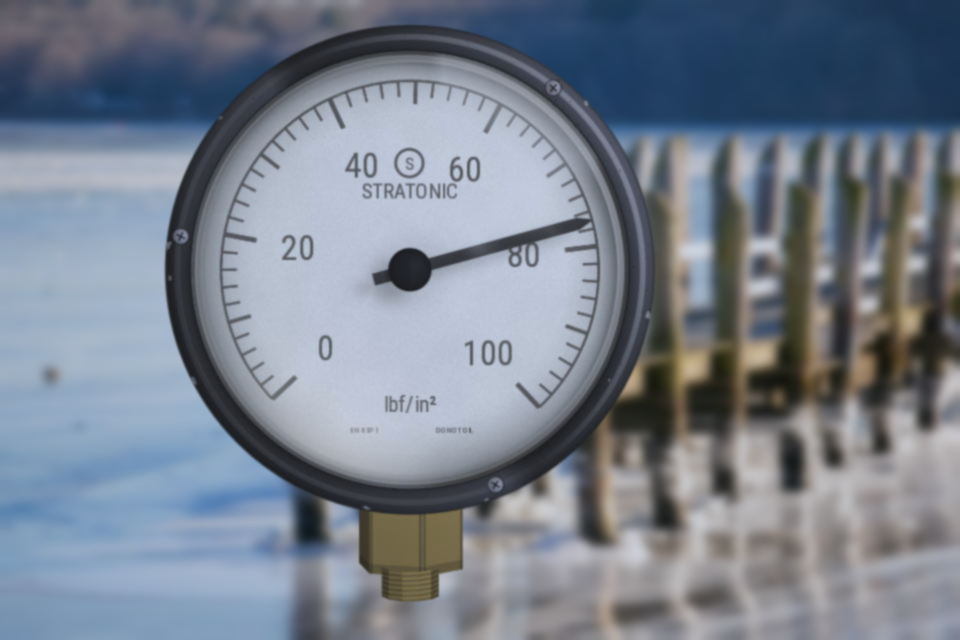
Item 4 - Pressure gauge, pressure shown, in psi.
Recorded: 77 psi
